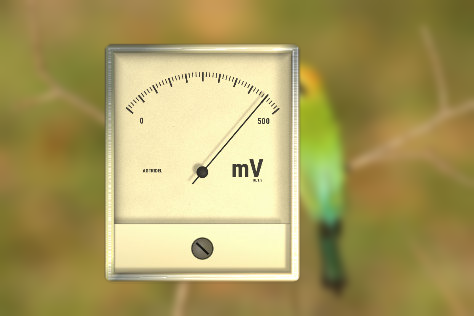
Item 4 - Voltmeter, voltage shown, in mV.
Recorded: 450 mV
